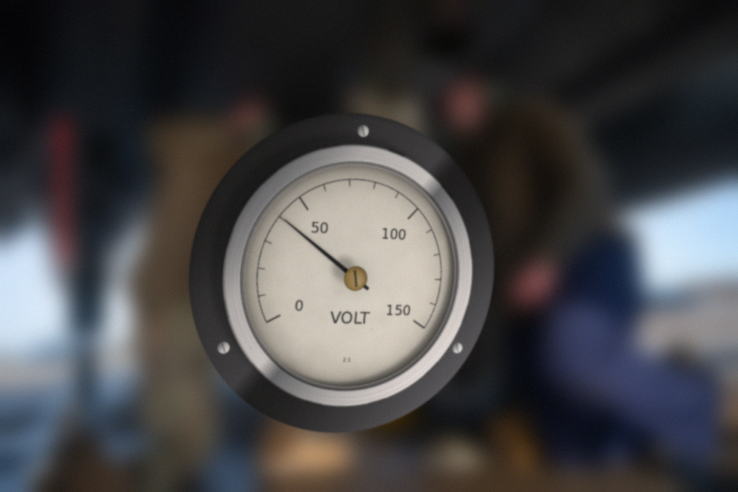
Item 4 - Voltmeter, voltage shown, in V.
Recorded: 40 V
